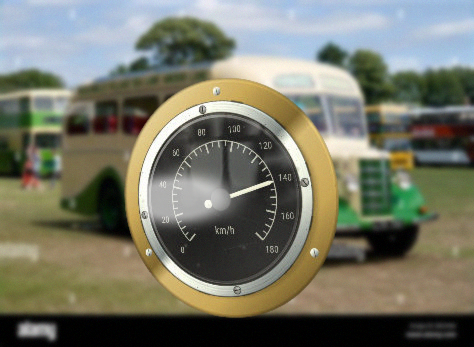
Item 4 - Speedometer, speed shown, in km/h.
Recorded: 140 km/h
